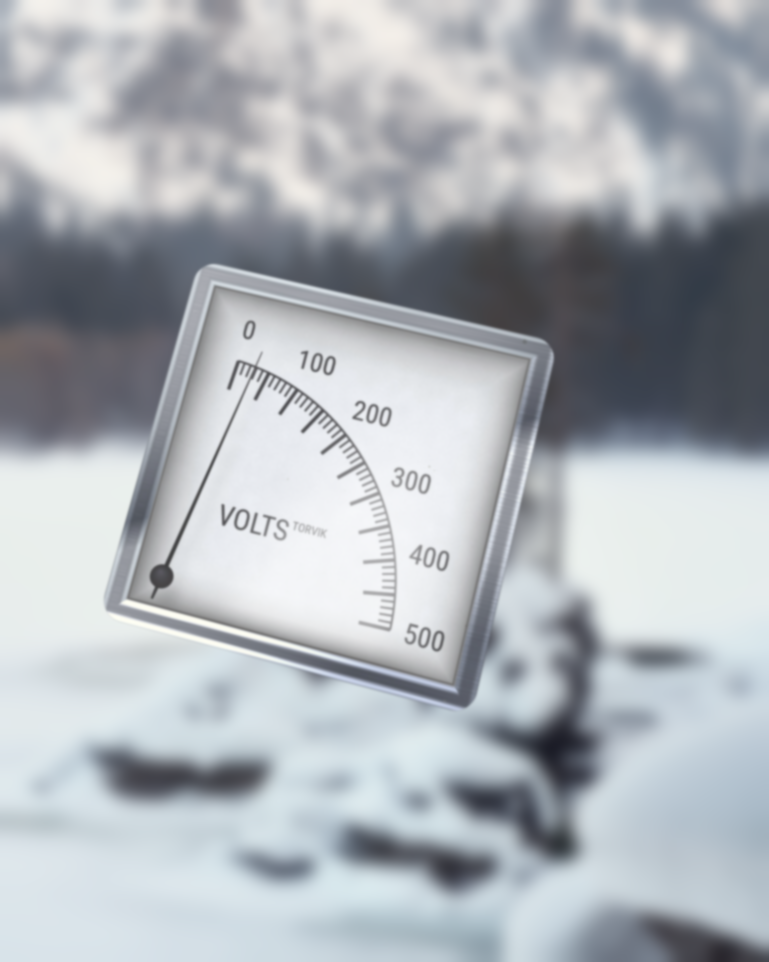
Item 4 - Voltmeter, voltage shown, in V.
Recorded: 30 V
